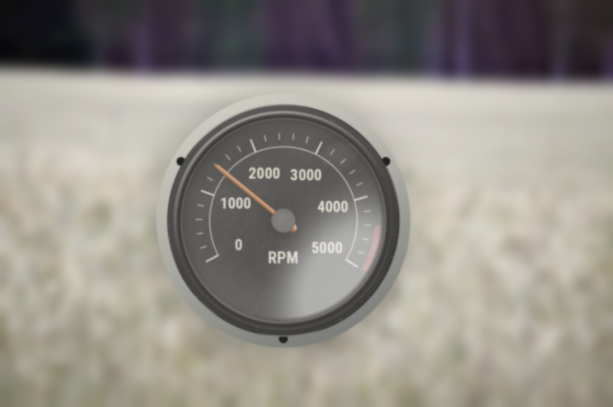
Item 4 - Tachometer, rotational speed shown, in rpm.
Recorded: 1400 rpm
